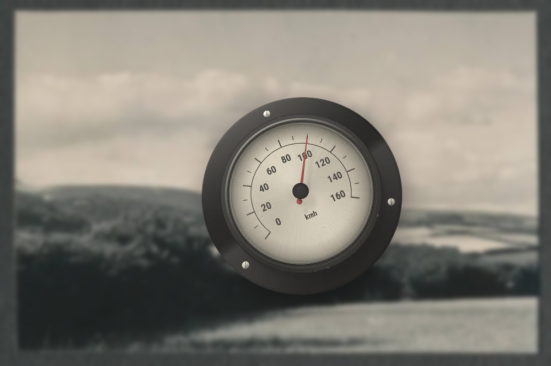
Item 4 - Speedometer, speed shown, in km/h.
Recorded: 100 km/h
